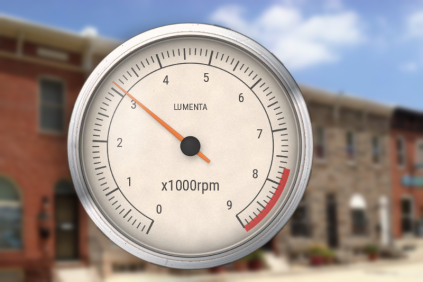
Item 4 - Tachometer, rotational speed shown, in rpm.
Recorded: 3100 rpm
